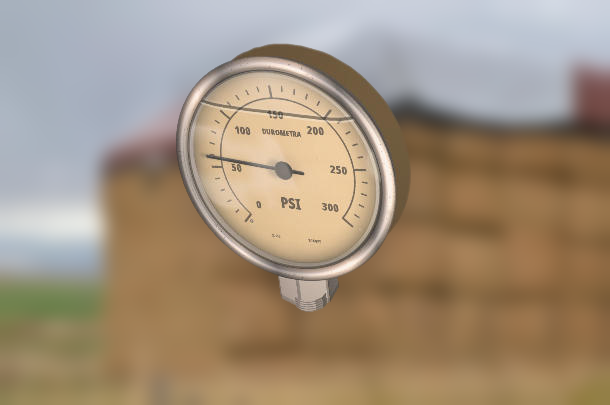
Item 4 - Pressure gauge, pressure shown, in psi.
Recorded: 60 psi
